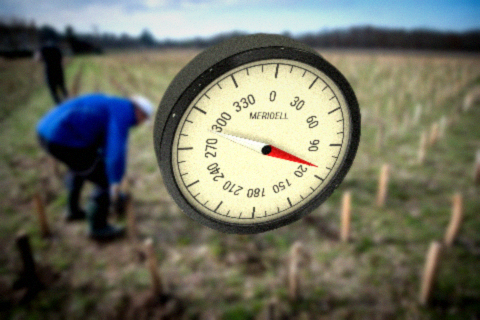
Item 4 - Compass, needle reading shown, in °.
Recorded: 110 °
